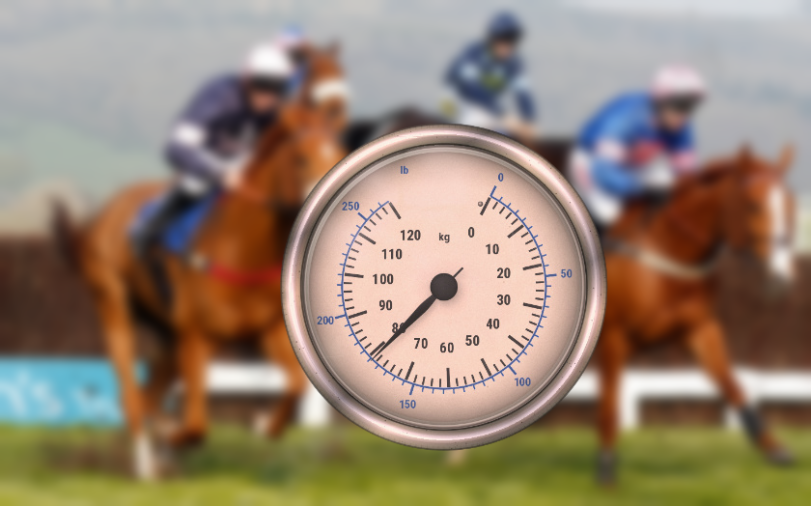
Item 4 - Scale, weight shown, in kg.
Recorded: 79 kg
